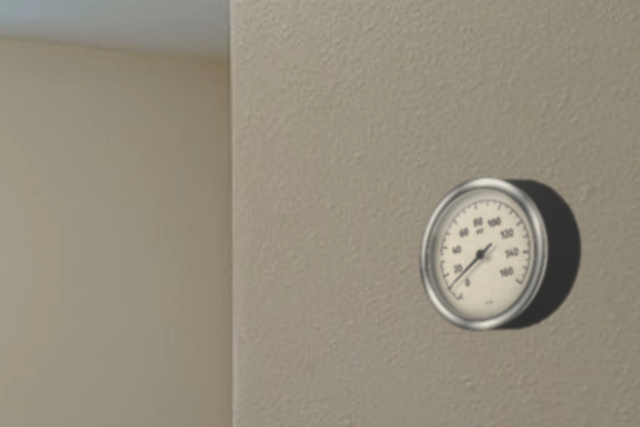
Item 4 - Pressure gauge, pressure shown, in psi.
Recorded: 10 psi
